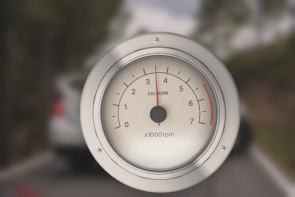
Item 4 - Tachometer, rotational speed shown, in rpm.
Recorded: 3500 rpm
